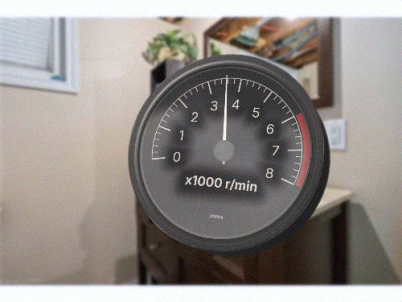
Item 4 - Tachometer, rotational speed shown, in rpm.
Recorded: 3600 rpm
